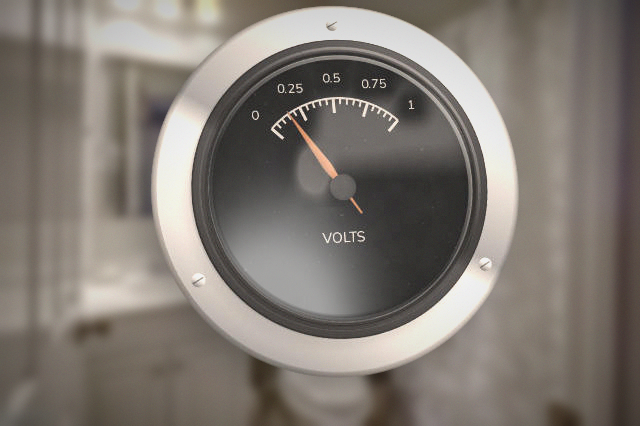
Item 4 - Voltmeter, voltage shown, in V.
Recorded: 0.15 V
